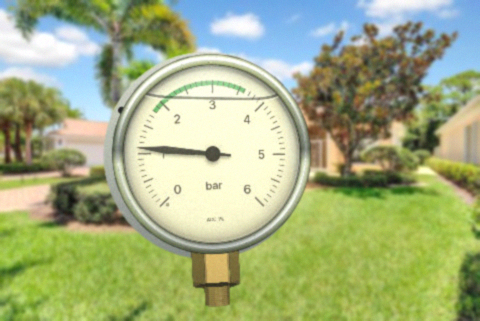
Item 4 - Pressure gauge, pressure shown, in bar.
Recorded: 1.1 bar
